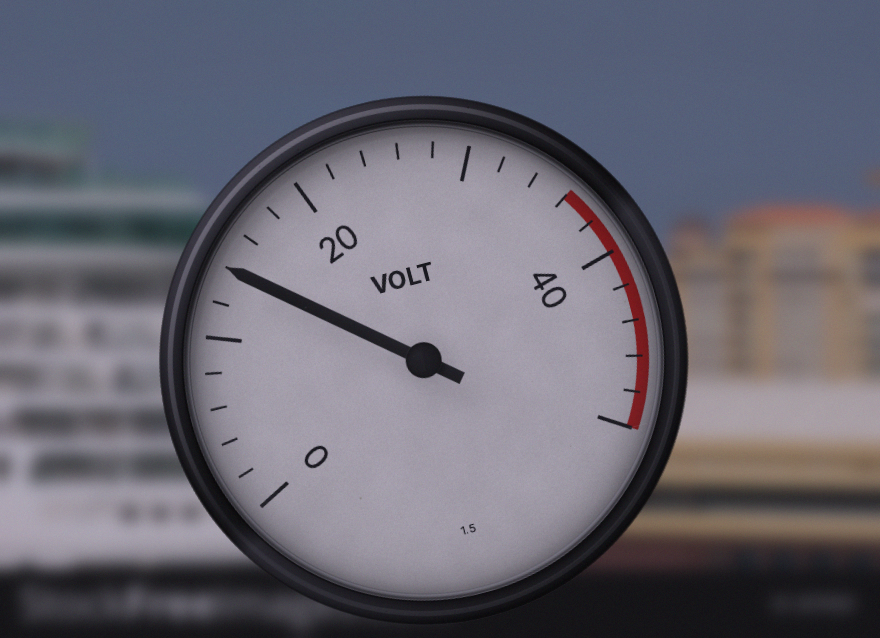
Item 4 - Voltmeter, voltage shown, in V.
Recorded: 14 V
